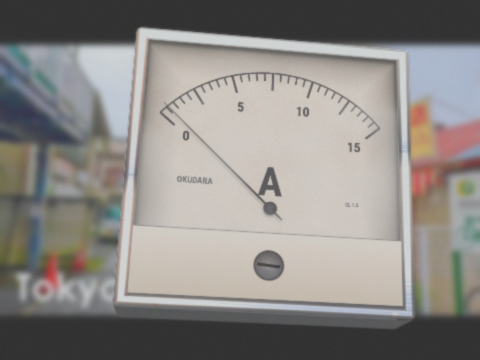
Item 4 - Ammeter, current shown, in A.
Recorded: 0.5 A
